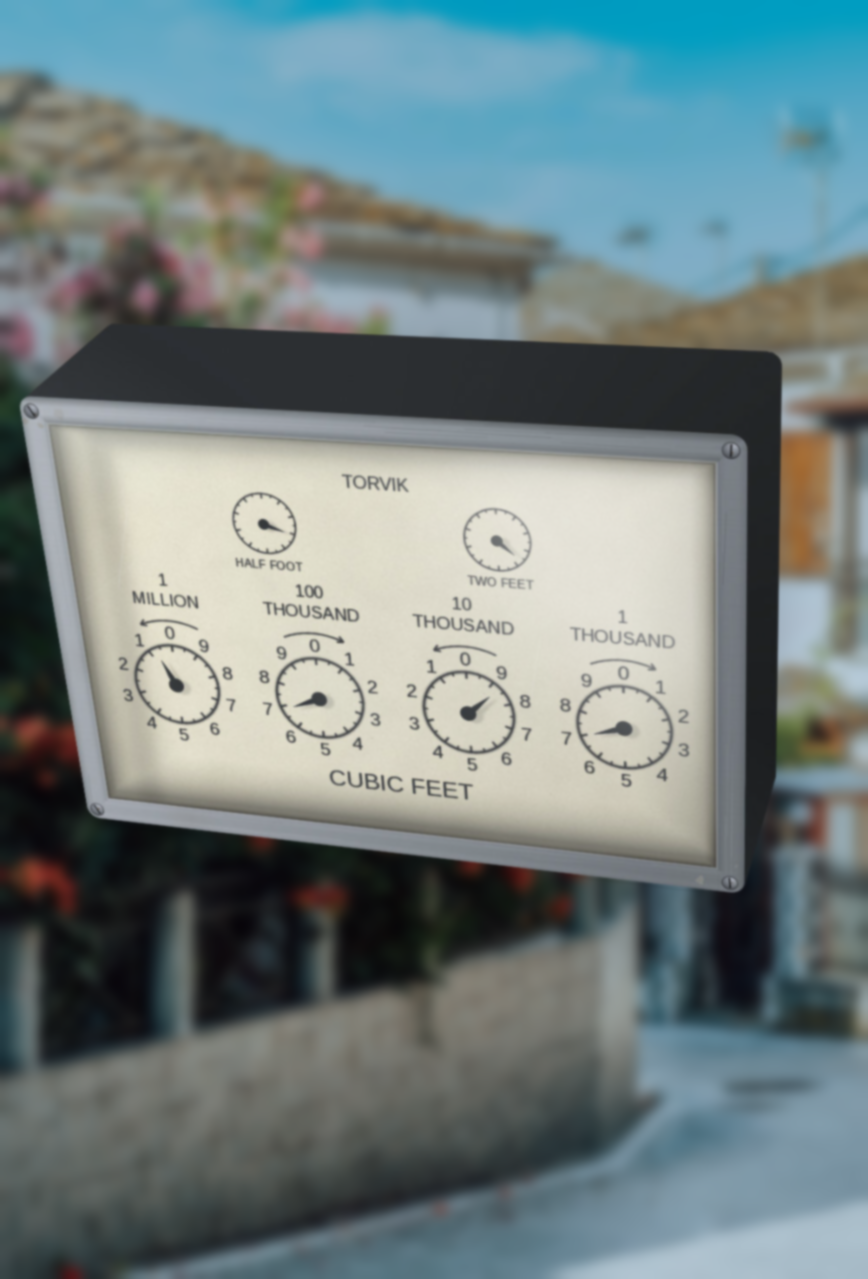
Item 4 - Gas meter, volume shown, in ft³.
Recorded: 68700 ft³
